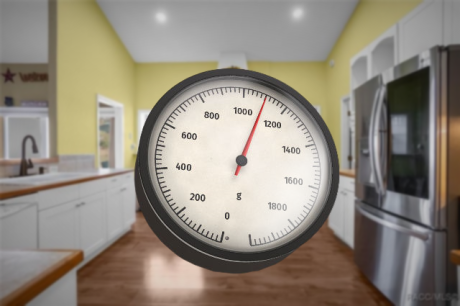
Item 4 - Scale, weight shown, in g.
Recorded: 1100 g
